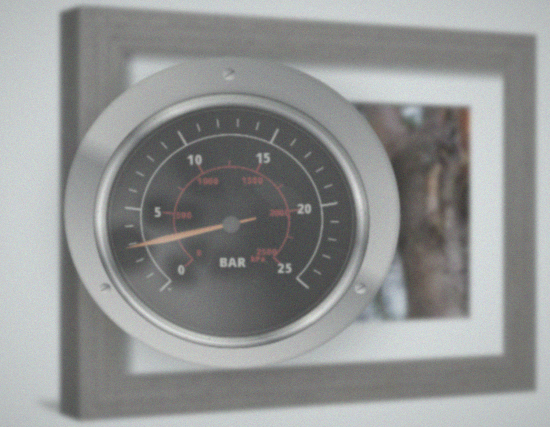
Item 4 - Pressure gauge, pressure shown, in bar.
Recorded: 3 bar
